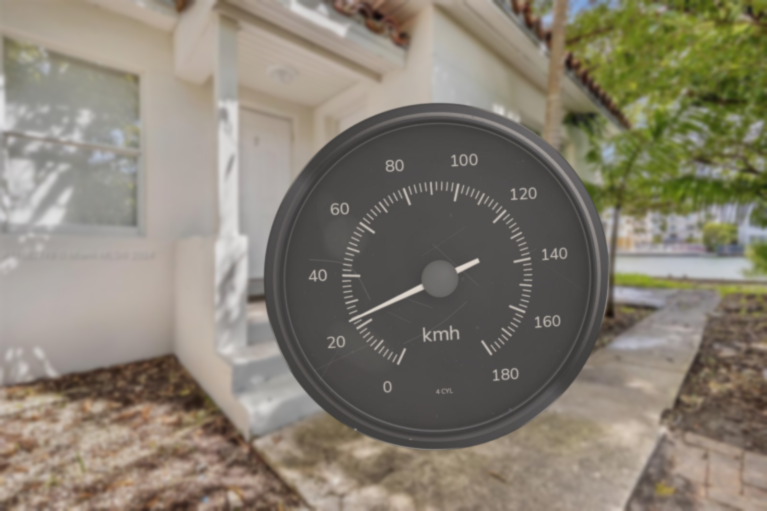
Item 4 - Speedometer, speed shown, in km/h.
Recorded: 24 km/h
